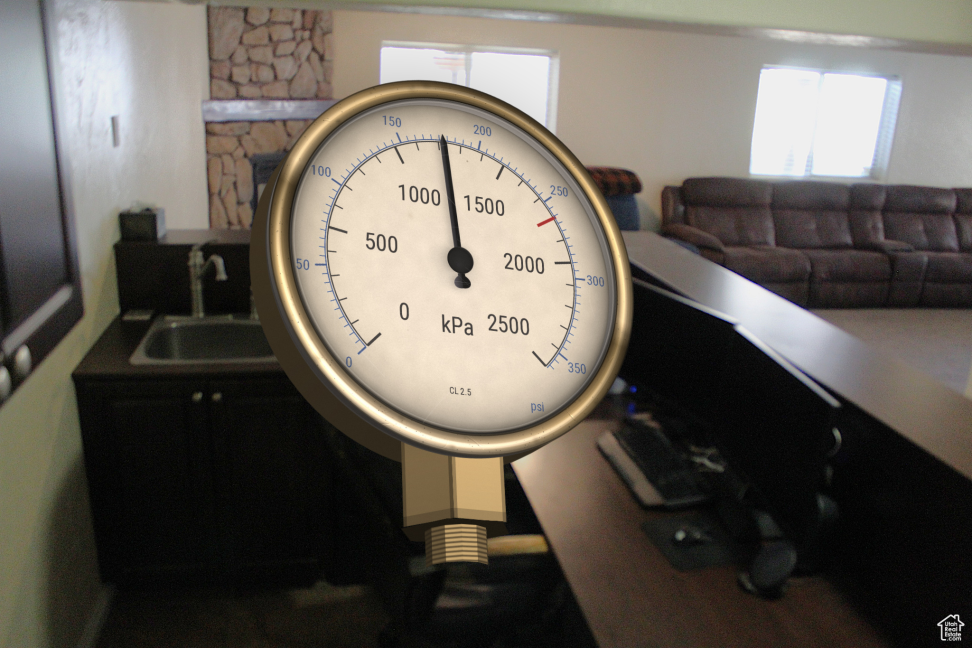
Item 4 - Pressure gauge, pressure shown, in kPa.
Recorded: 1200 kPa
